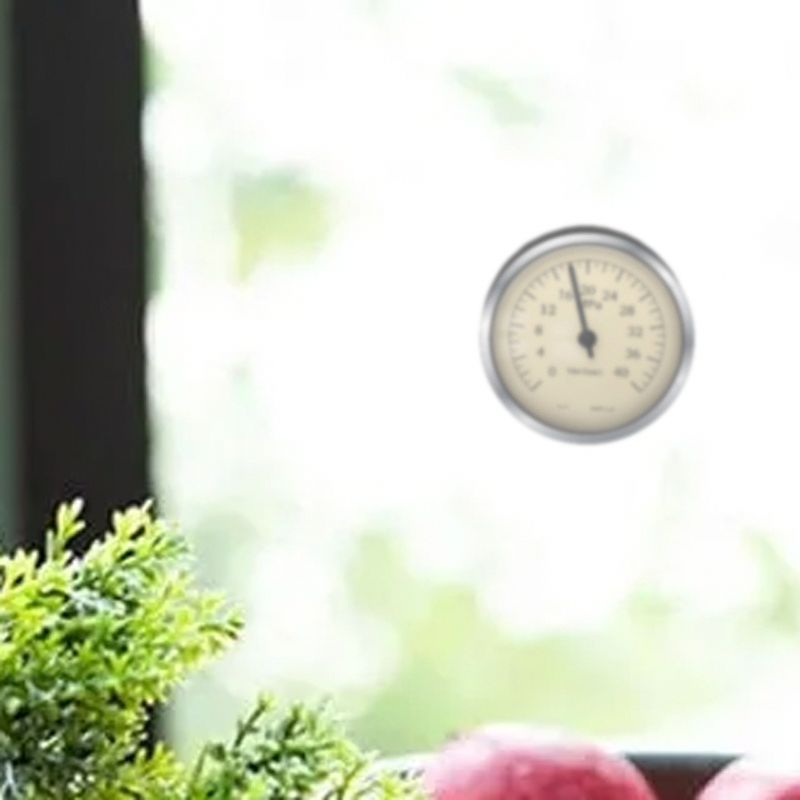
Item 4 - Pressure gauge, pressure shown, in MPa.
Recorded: 18 MPa
